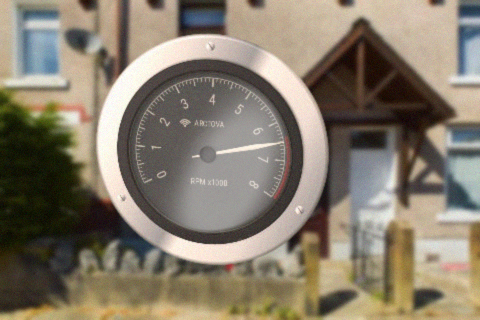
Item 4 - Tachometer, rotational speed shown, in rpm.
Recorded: 6500 rpm
